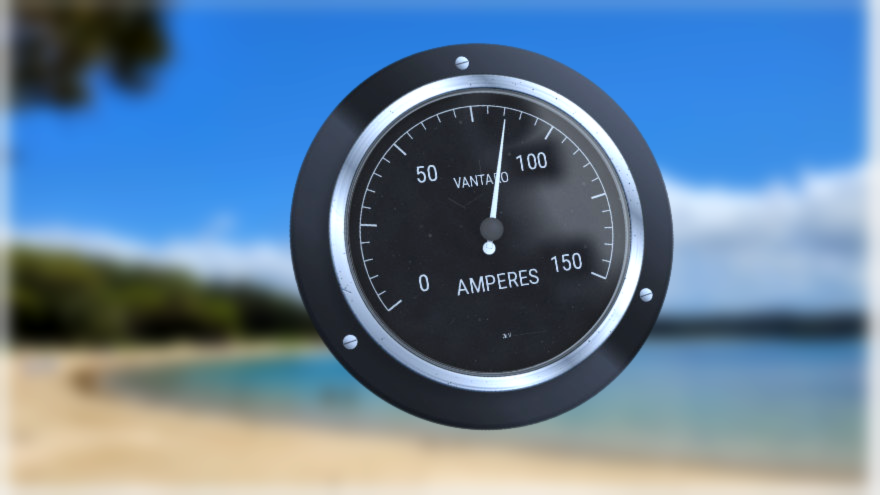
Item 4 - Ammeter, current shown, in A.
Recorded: 85 A
